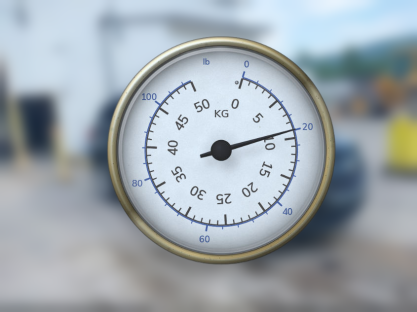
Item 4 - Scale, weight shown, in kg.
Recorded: 9 kg
